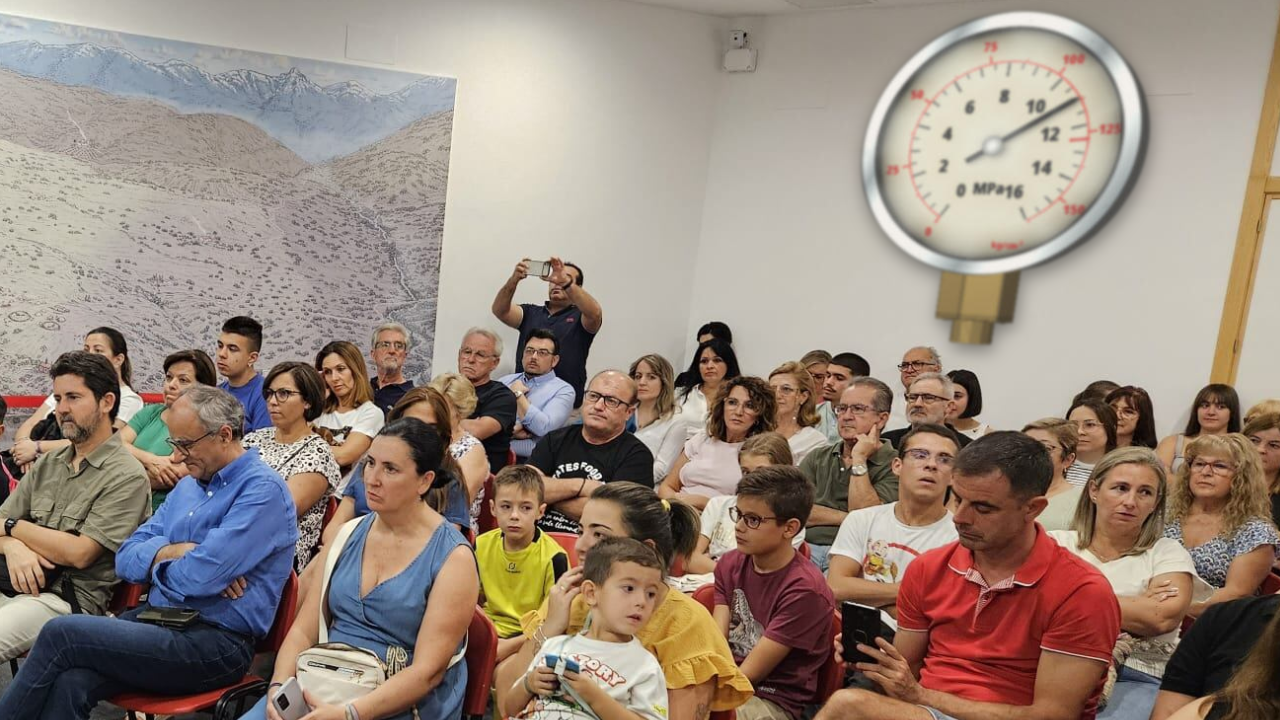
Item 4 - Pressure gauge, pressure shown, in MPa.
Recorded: 11 MPa
